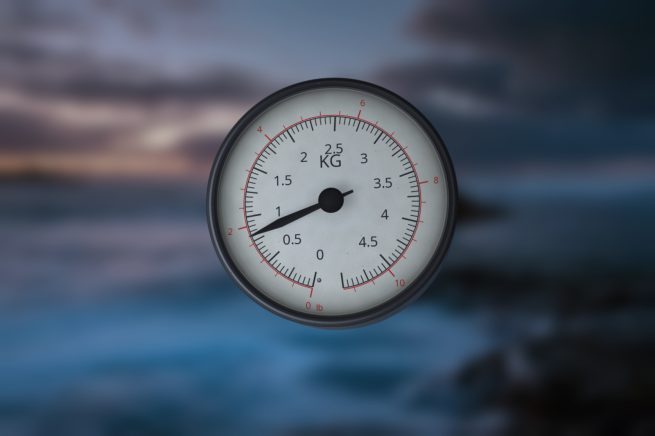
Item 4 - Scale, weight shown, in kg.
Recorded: 0.8 kg
